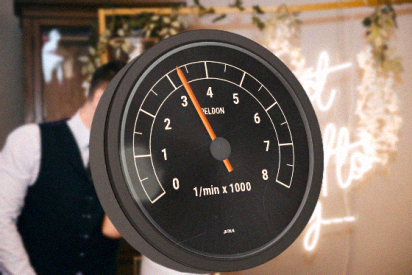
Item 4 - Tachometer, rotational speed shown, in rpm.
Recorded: 3250 rpm
